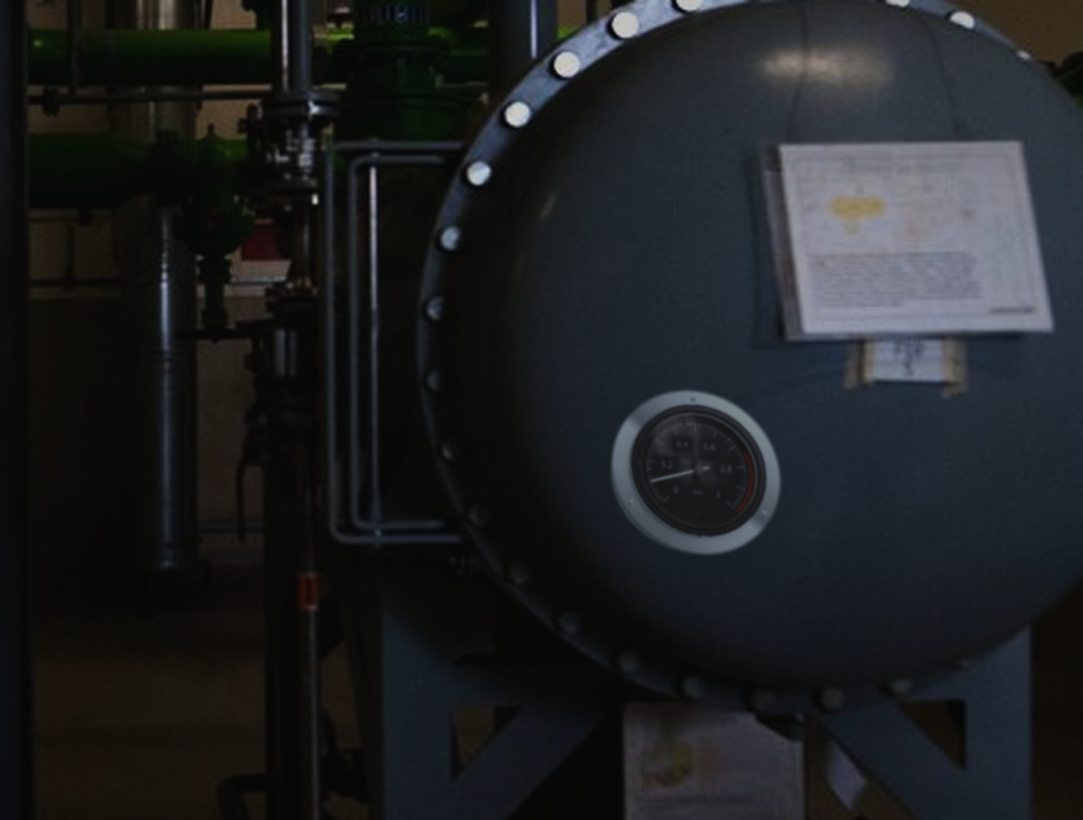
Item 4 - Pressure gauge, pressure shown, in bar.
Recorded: 0.1 bar
